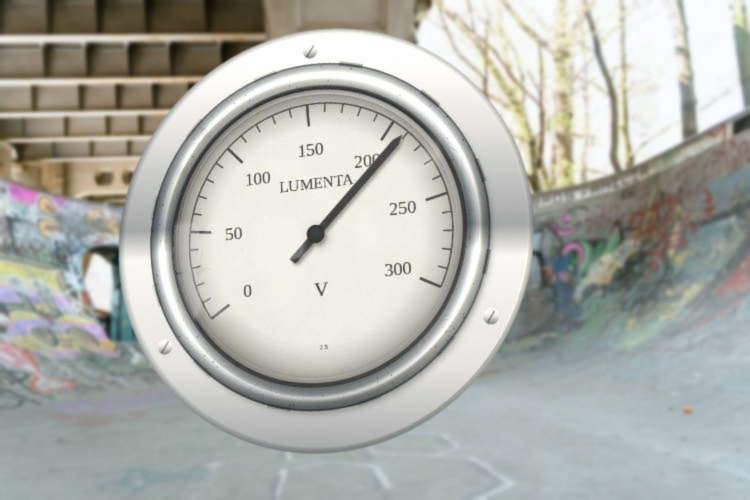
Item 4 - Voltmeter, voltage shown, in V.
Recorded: 210 V
